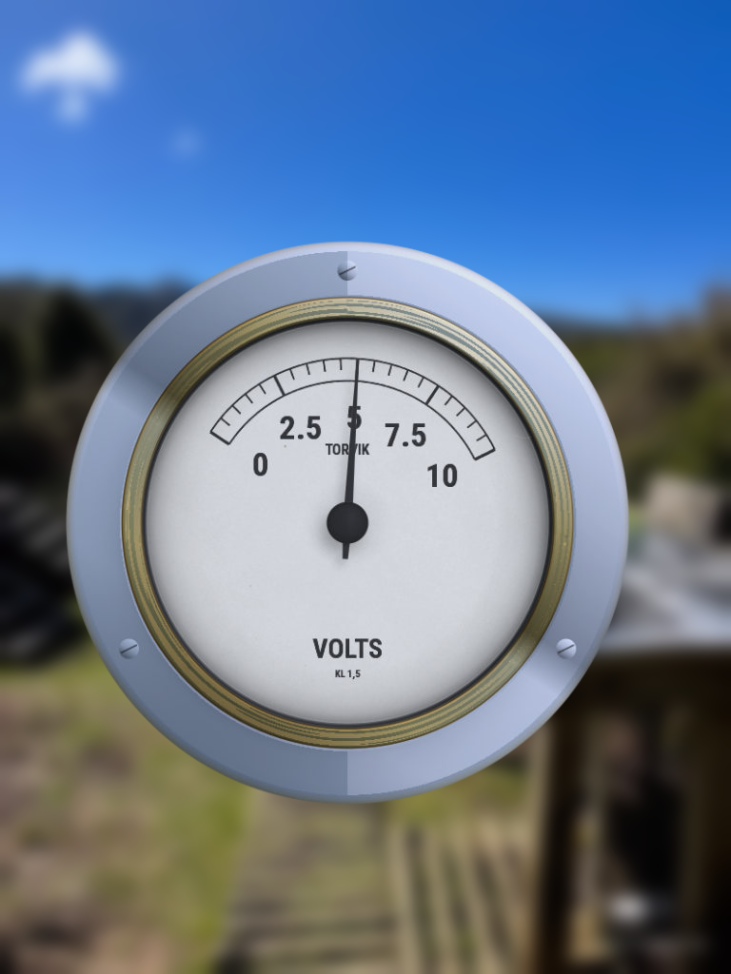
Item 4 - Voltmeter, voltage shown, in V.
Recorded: 5 V
